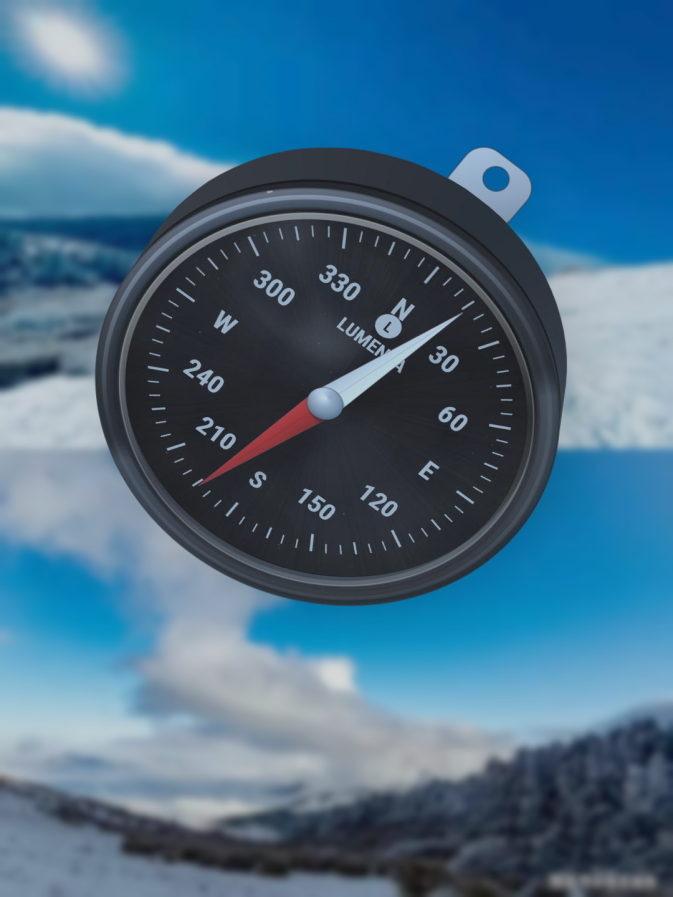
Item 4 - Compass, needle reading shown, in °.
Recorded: 195 °
